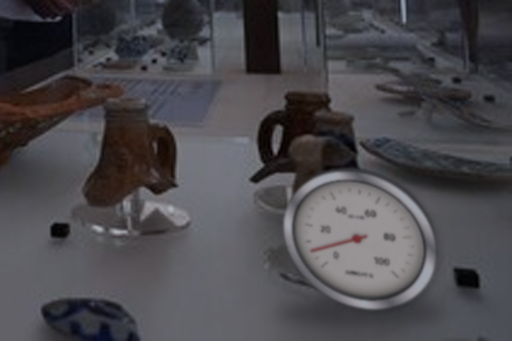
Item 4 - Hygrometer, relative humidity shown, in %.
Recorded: 8 %
